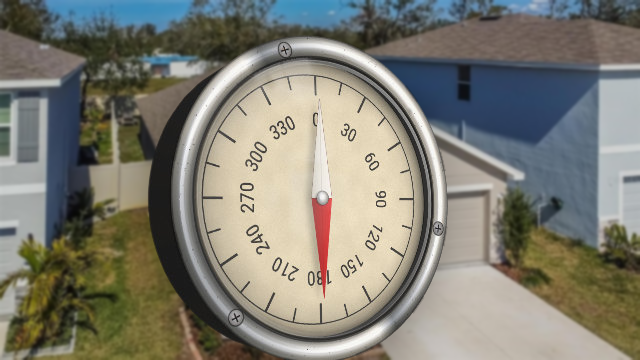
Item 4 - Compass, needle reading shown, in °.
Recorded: 180 °
